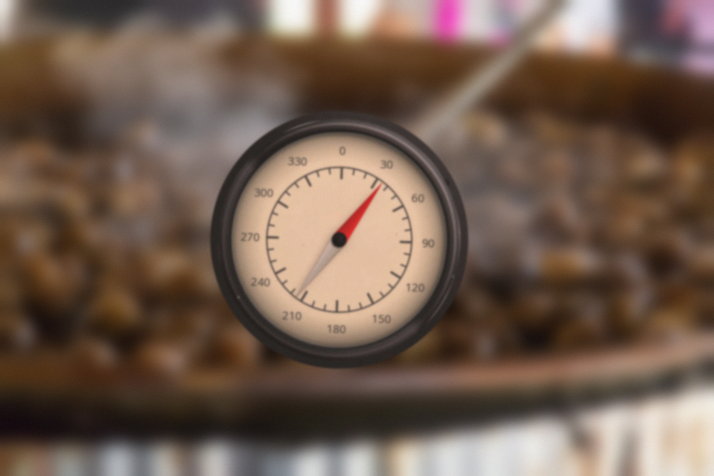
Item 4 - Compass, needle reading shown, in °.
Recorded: 35 °
